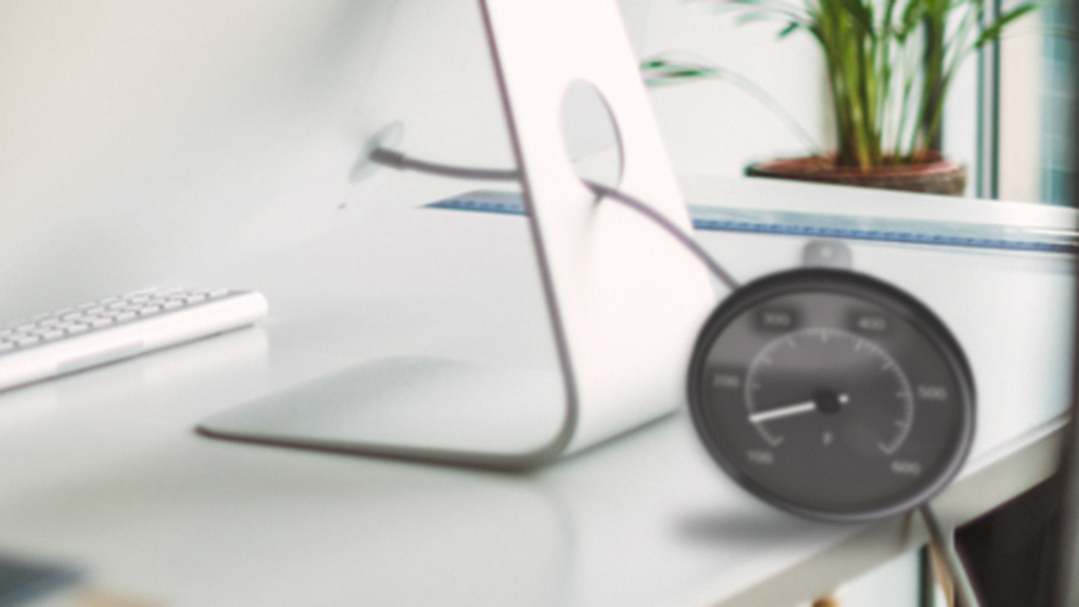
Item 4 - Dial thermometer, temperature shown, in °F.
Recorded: 150 °F
